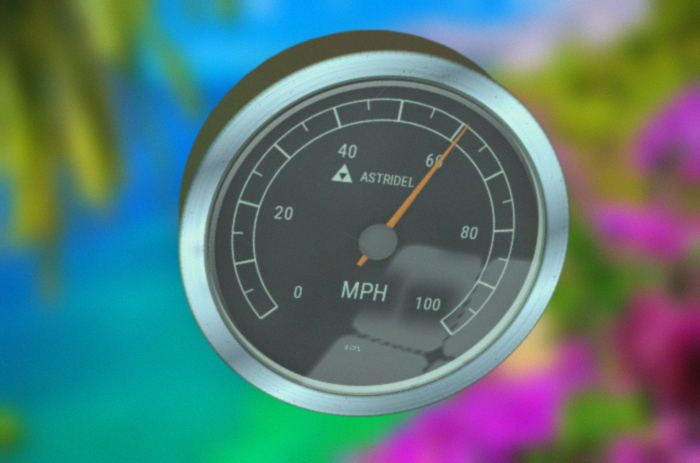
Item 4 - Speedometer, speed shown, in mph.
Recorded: 60 mph
